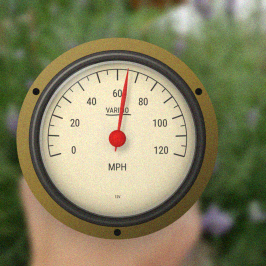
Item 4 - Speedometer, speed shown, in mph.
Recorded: 65 mph
